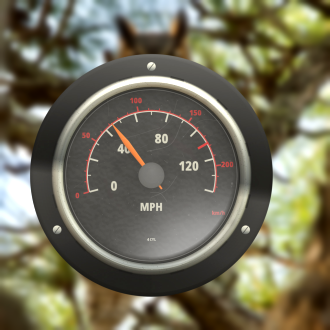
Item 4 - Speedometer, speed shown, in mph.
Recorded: 45 mph
